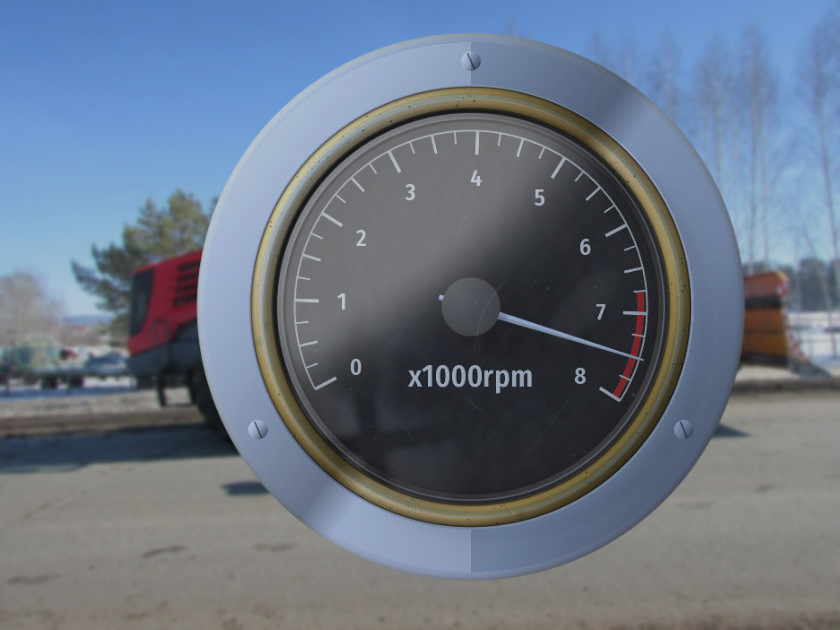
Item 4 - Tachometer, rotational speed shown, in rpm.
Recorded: 7500 rpm
